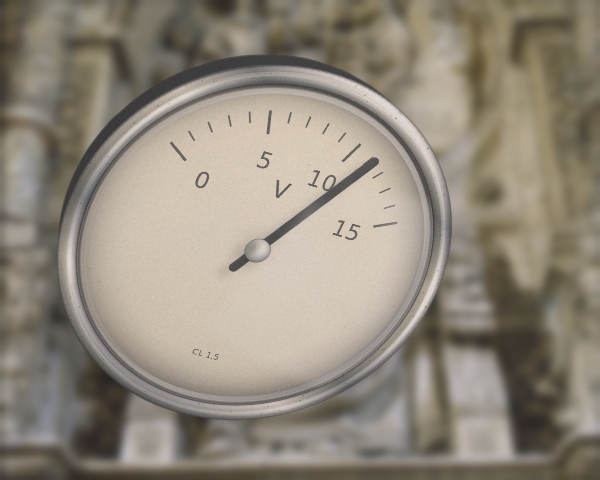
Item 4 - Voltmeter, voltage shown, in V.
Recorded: 11 V
